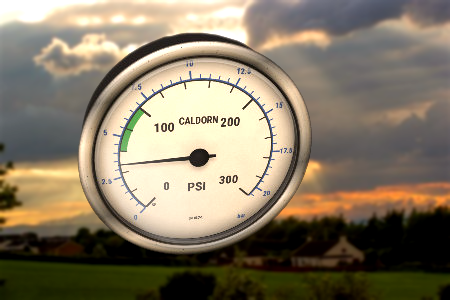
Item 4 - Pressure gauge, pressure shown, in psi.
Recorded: 50 psi
